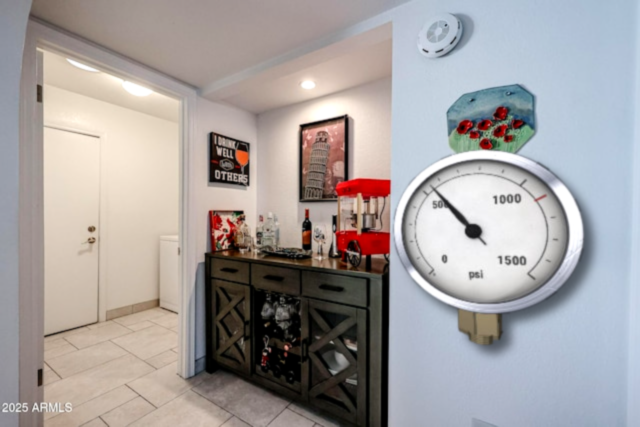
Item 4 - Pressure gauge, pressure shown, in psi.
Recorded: 550 psi
